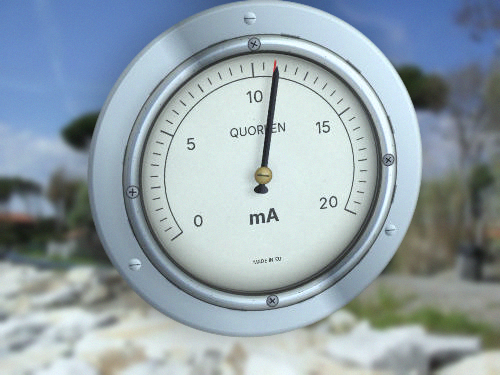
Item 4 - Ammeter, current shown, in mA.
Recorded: 11 mA
